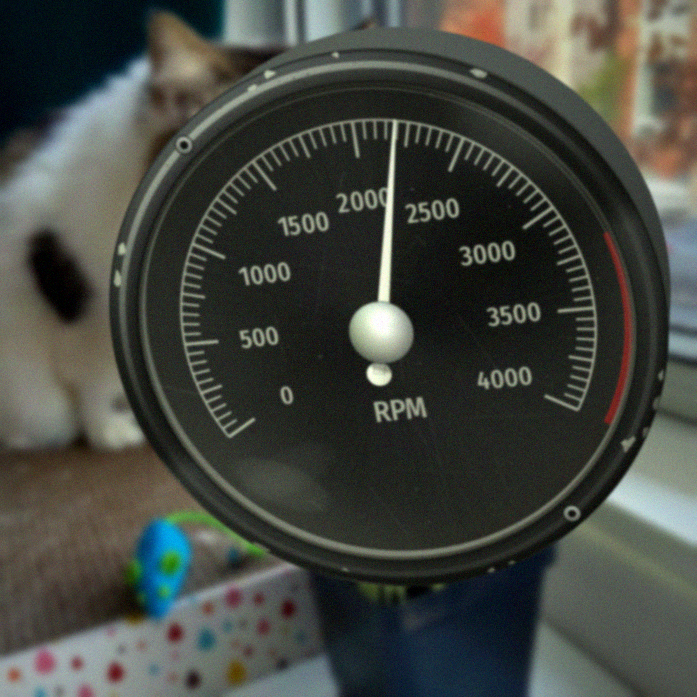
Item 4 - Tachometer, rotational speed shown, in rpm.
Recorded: 2200 rpm
